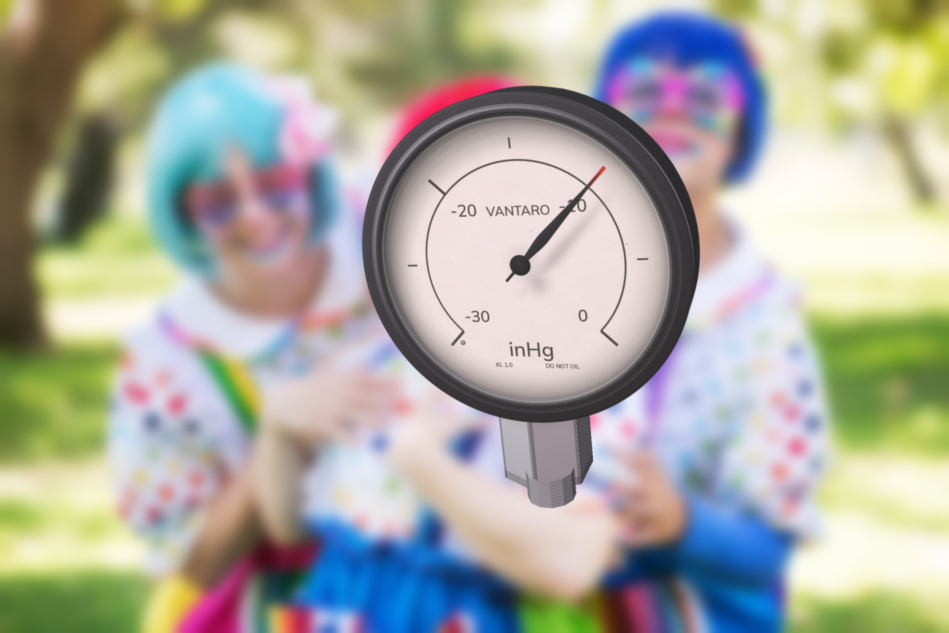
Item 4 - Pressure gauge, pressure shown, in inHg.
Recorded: -10 inHg
